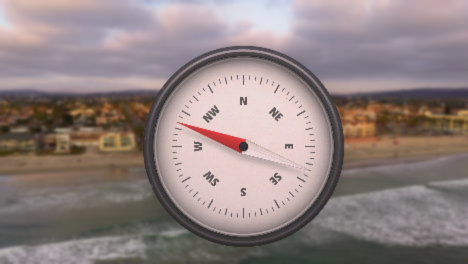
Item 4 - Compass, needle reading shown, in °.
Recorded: 290 °
